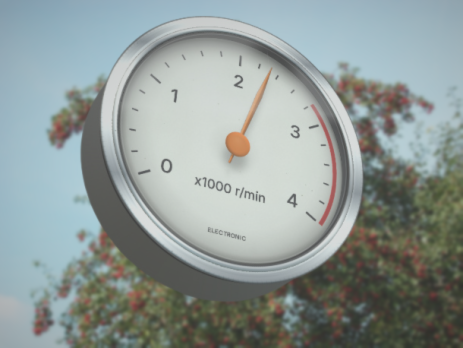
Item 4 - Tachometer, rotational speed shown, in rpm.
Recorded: 2300 rpm
